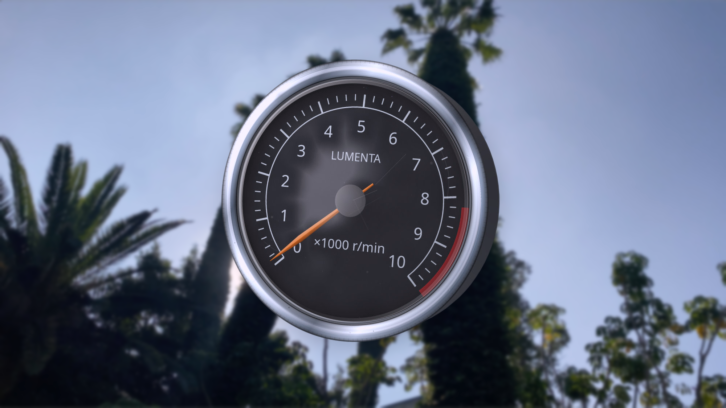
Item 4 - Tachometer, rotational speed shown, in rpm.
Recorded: 100 rpm
